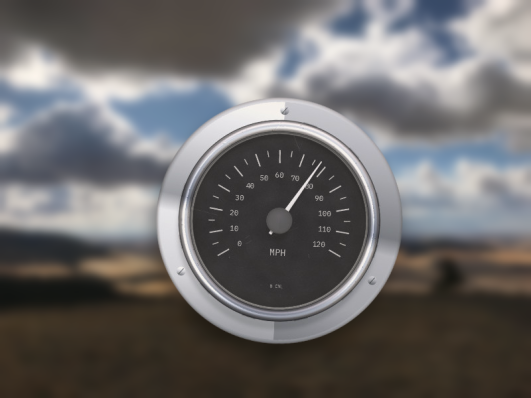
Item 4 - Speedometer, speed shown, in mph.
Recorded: 77.5 mph
